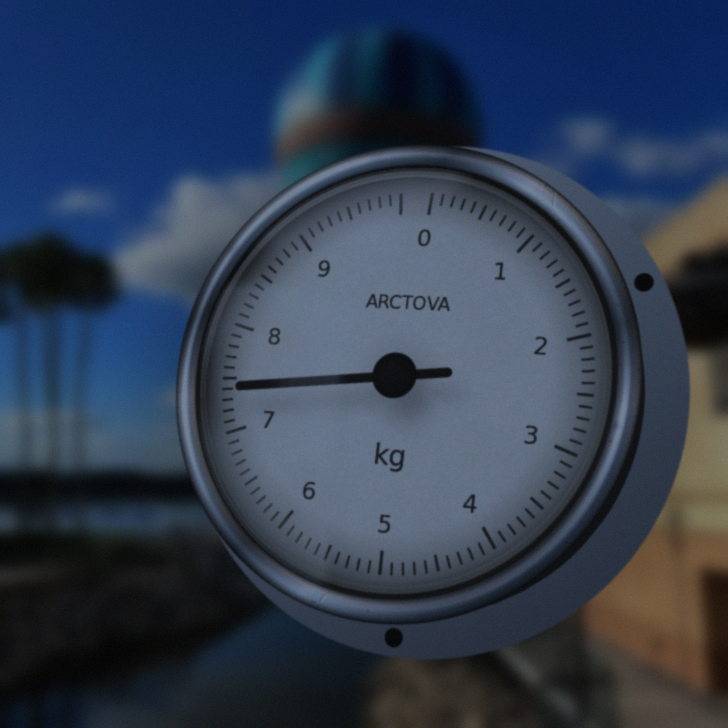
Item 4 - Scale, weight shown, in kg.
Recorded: 7.4 kg
